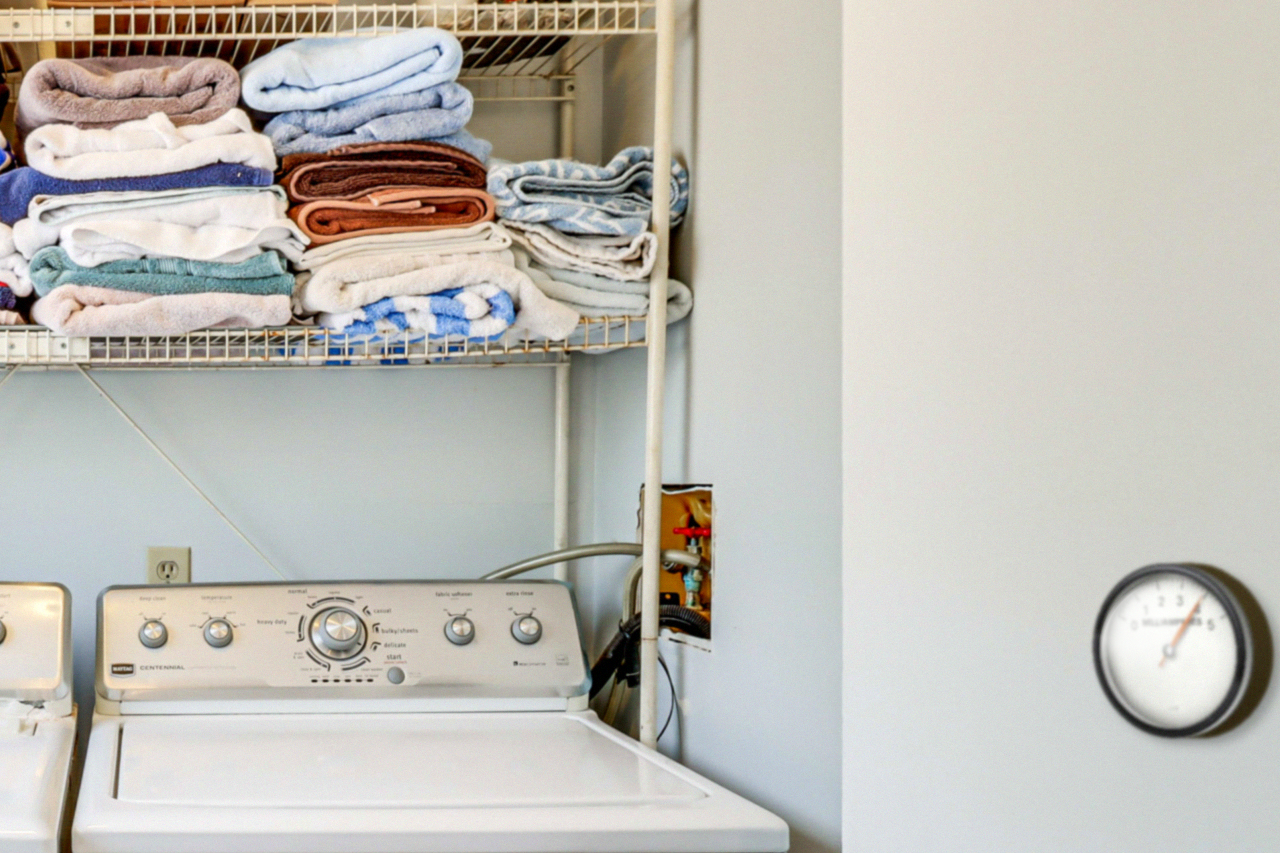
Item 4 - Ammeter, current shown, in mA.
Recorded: 4 mA
